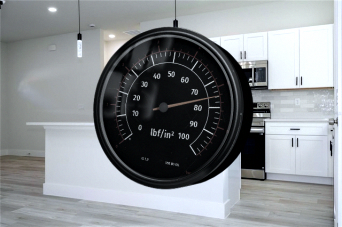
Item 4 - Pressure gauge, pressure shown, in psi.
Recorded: 76 psi
